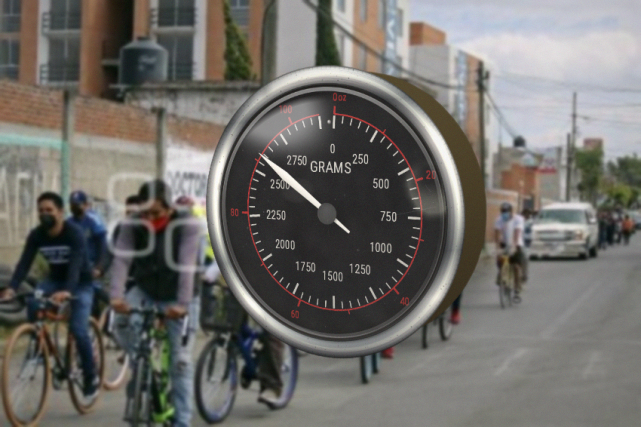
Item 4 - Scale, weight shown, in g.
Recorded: 2600 g
